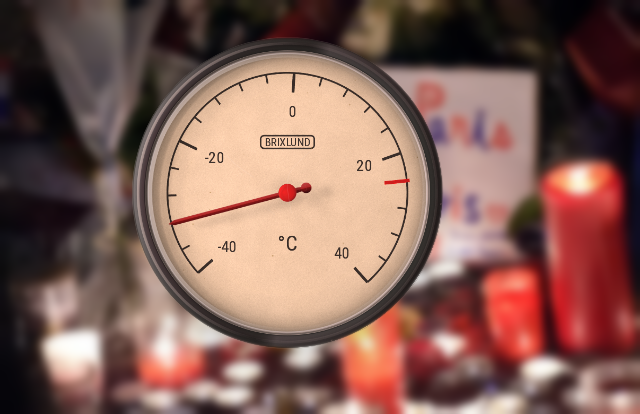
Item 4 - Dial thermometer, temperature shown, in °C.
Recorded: -32 °C
